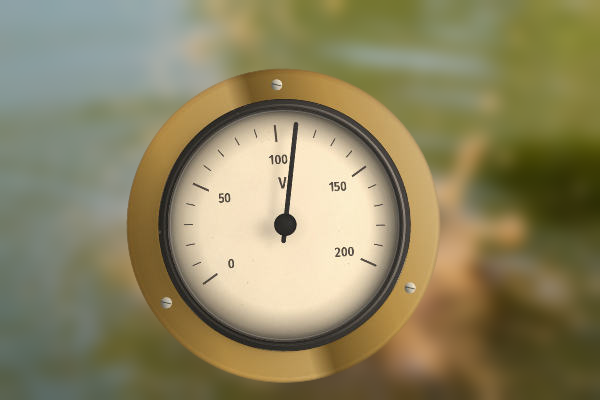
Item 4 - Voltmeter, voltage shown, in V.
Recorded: 110 V
